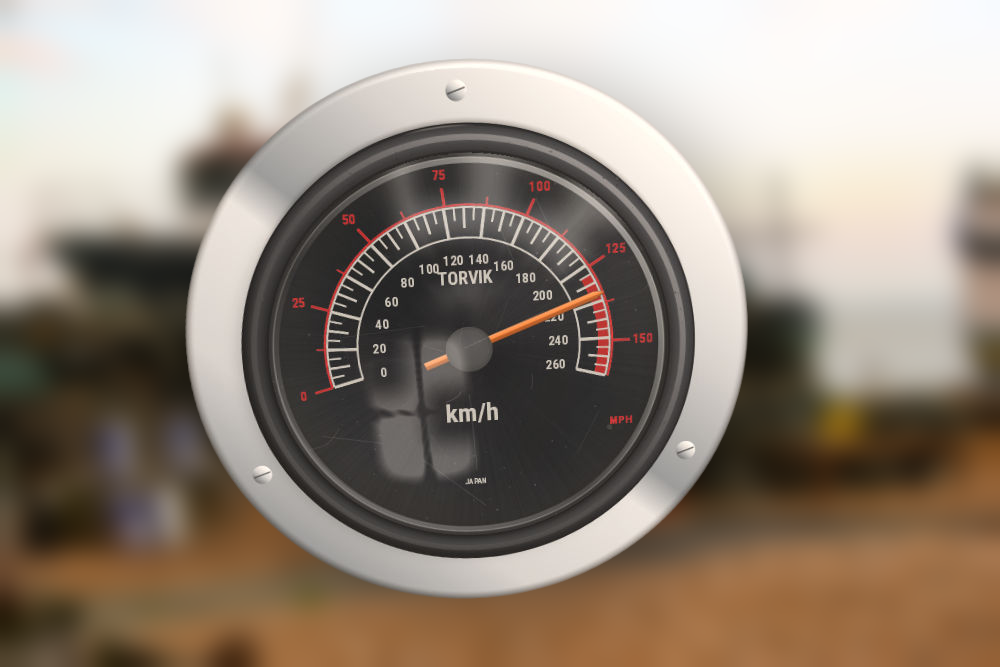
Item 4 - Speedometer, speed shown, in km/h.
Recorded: 215 km/h
